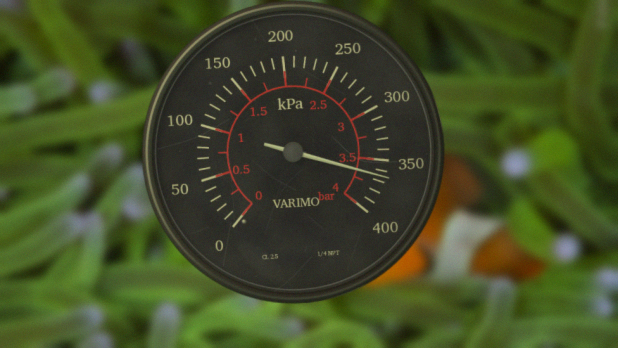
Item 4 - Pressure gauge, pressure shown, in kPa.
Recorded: 365 kPa
